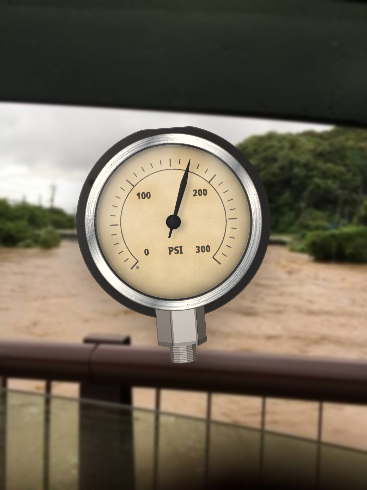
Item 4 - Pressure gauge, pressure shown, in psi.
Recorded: 170 psi
